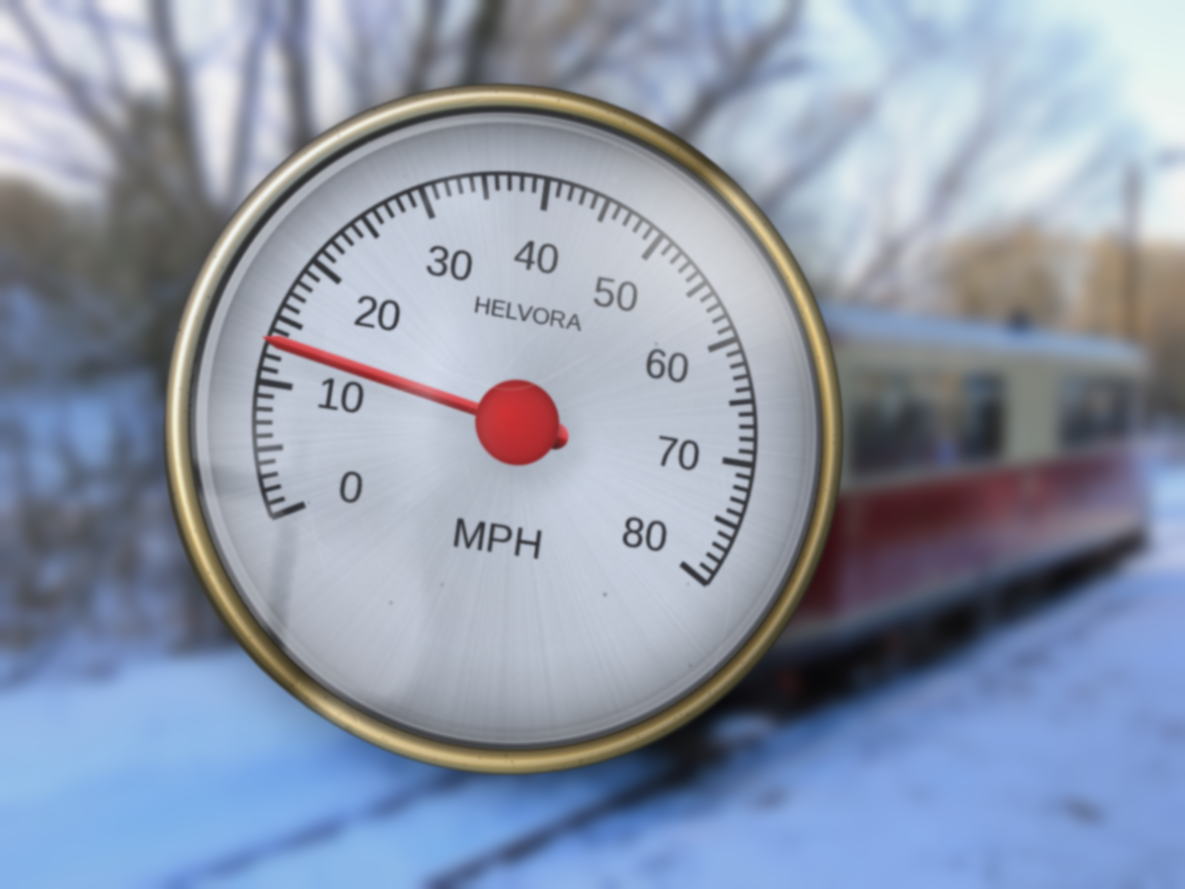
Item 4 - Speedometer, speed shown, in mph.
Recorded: 13 mph
